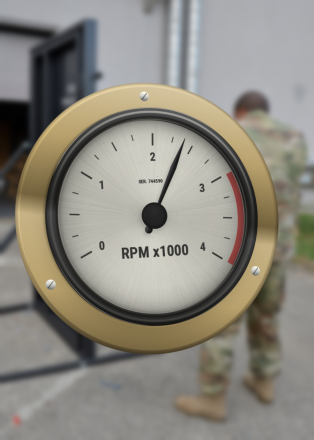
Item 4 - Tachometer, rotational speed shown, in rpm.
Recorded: 2375 rpm
